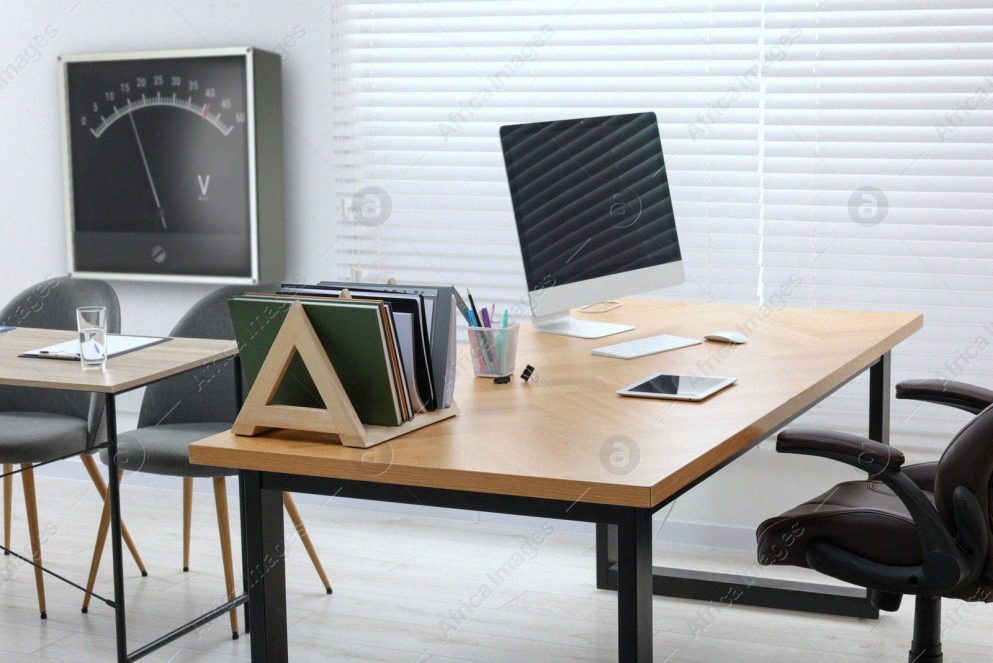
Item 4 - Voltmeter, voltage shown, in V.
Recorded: 15 V
